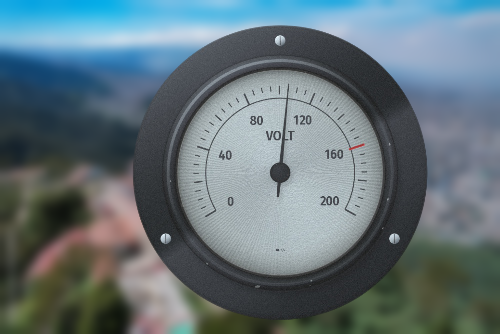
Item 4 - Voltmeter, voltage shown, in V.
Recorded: 105 V
